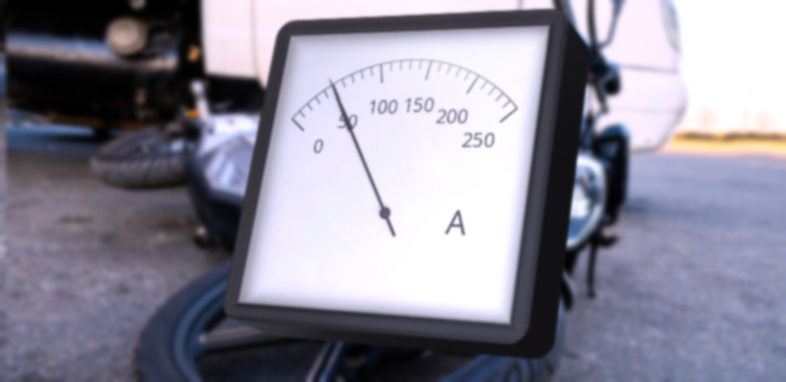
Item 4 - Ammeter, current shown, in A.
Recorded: 50 A
